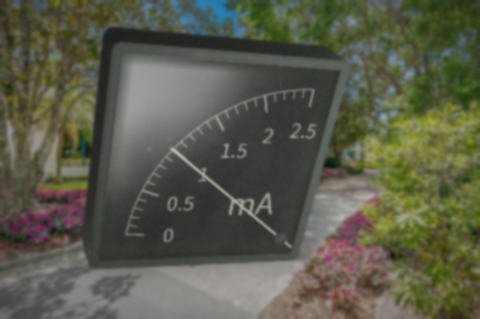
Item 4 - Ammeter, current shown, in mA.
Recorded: 1 mA
